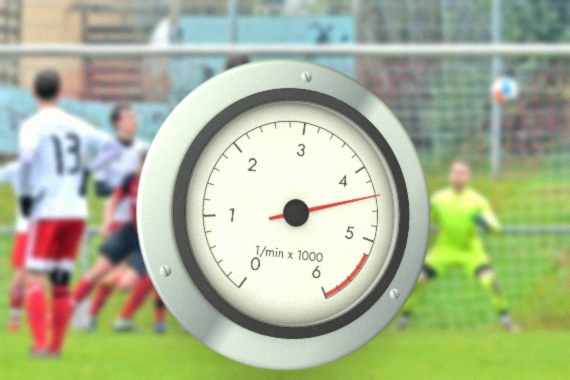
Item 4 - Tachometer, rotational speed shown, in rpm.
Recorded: 4400 rpm
